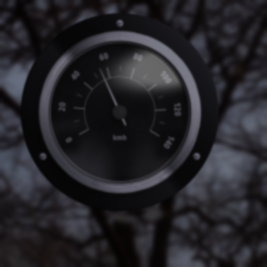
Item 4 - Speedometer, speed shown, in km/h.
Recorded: 55 km/h
